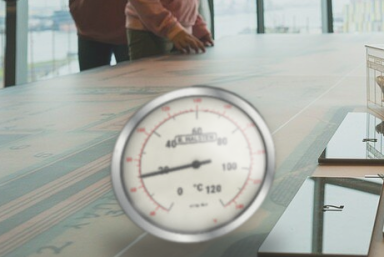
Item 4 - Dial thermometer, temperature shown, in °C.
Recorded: 20 °C
